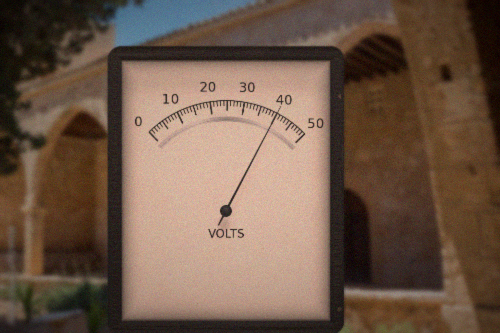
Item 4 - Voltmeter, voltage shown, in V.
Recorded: 40 V
